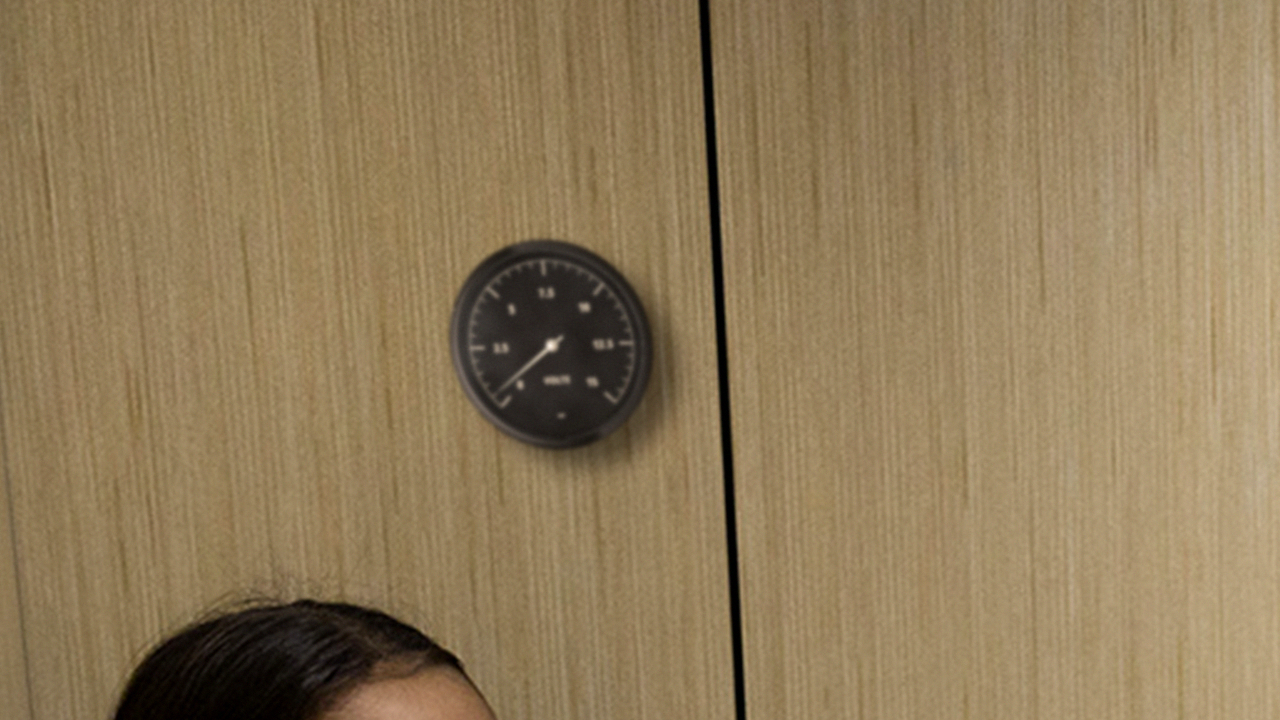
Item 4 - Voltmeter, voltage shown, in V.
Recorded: 0.5 V
